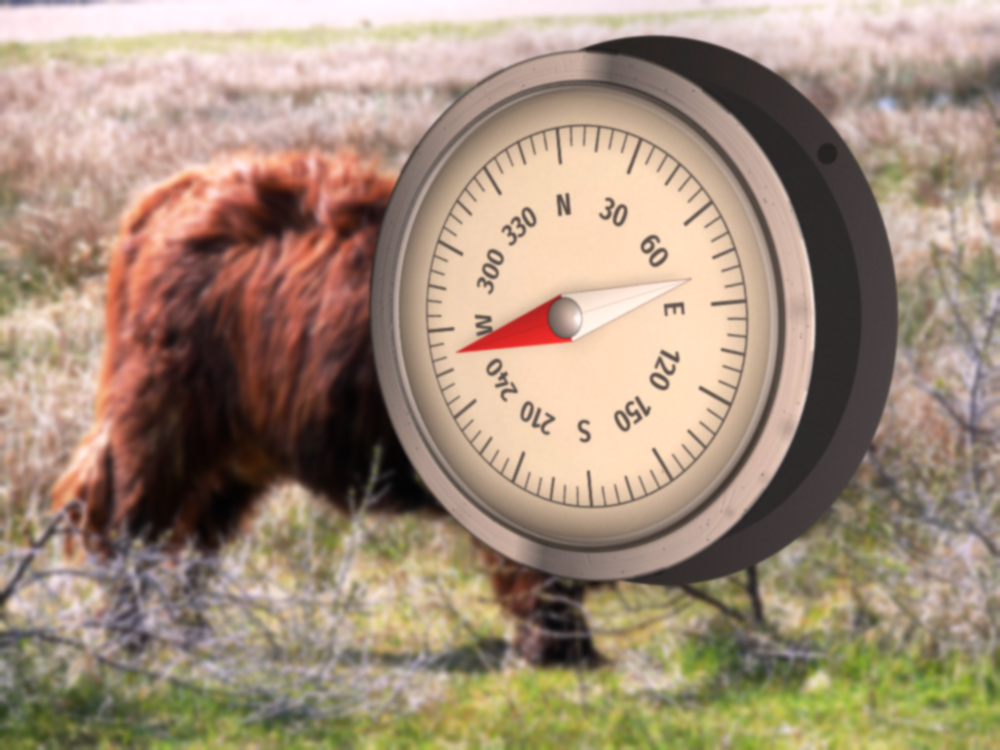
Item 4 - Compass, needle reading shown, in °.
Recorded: 260 °
